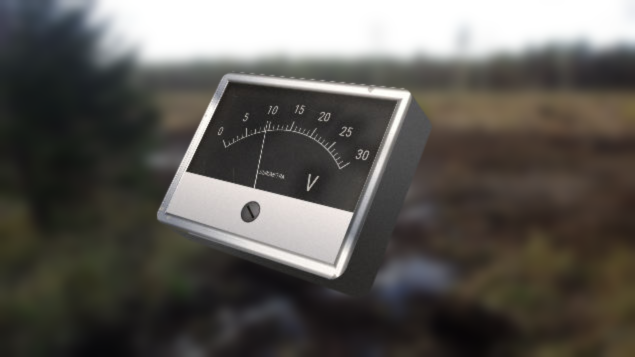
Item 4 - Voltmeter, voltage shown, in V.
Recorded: 10 V
